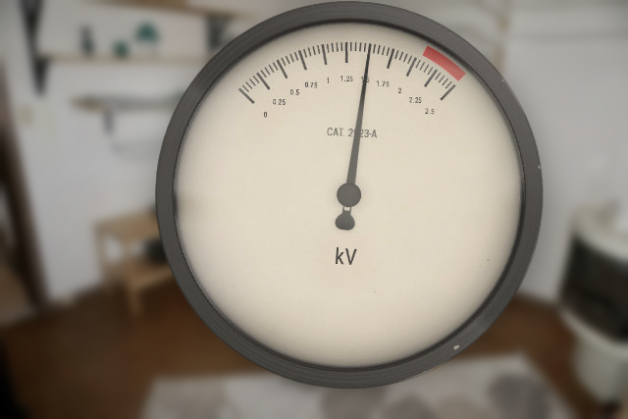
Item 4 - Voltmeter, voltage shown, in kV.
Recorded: 1.5 kV
